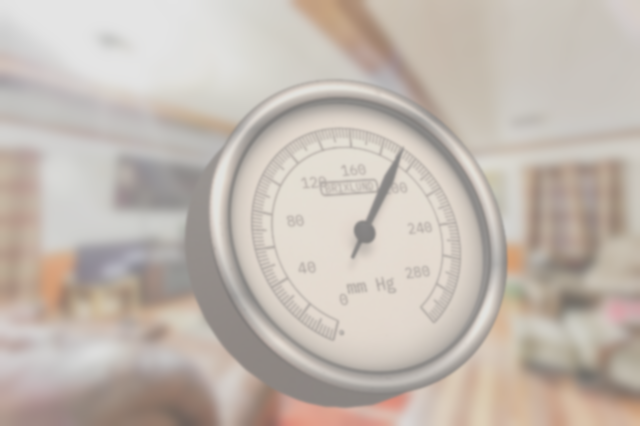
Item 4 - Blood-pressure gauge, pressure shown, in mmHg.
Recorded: 190 mmHg
